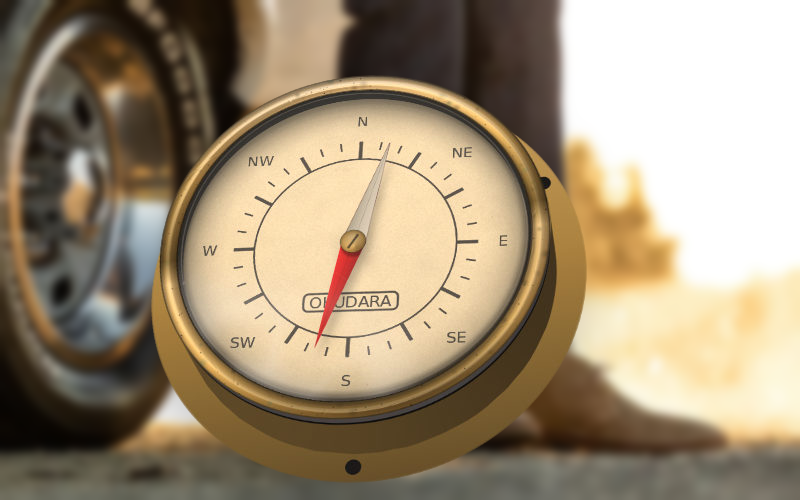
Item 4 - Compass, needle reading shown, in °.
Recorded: 195 °
